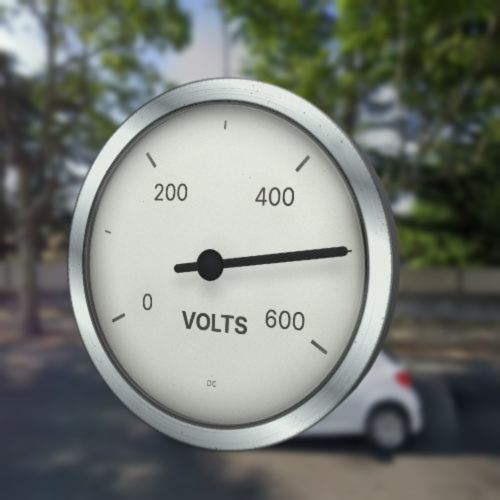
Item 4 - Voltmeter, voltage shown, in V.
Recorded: 500 V
